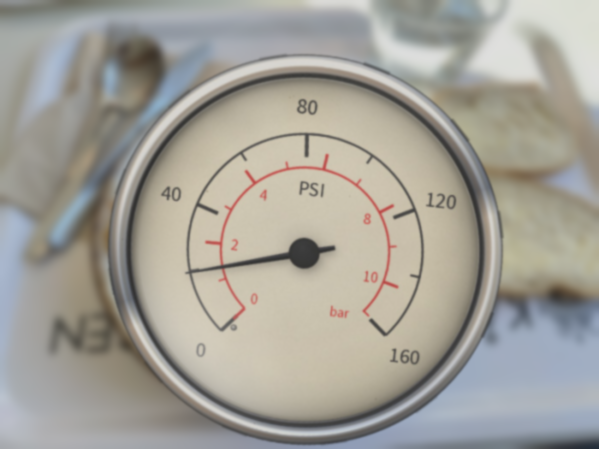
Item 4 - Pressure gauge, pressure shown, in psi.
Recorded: 20 psi
